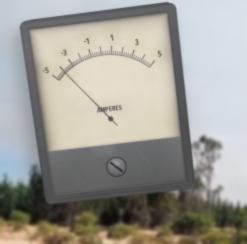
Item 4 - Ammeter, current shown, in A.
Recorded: -4 A
